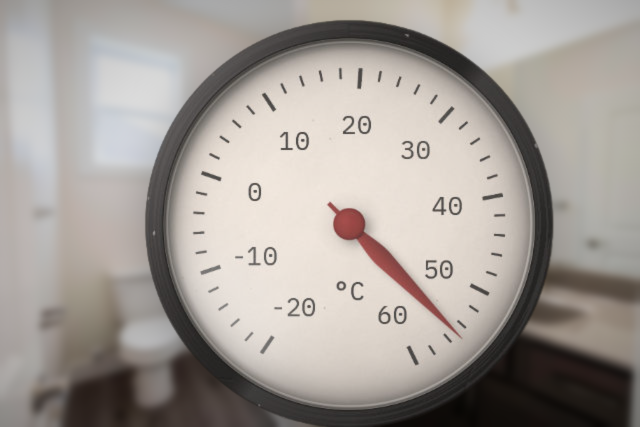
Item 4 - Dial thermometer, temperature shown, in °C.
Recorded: 55 °C
